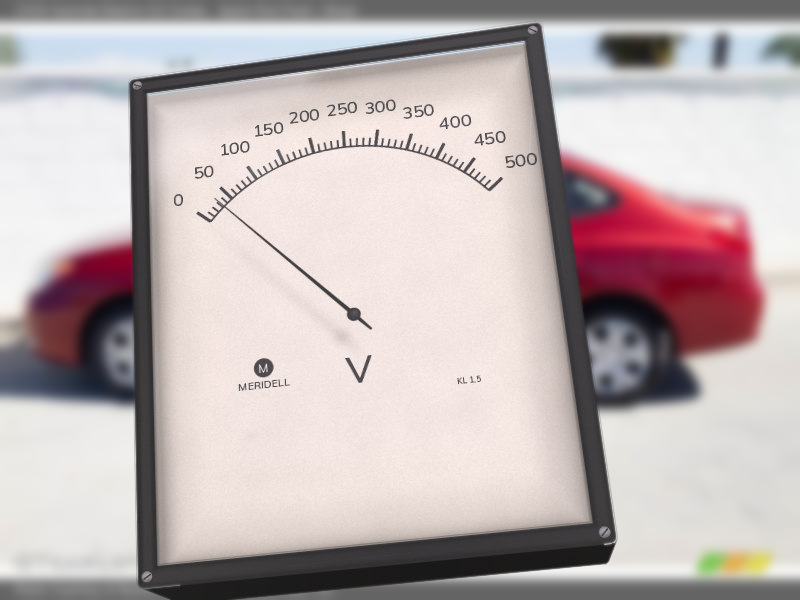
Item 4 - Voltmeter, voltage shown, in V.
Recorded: 30 V
